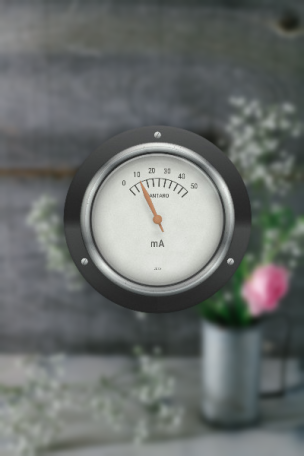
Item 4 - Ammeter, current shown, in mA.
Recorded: 10 mA
